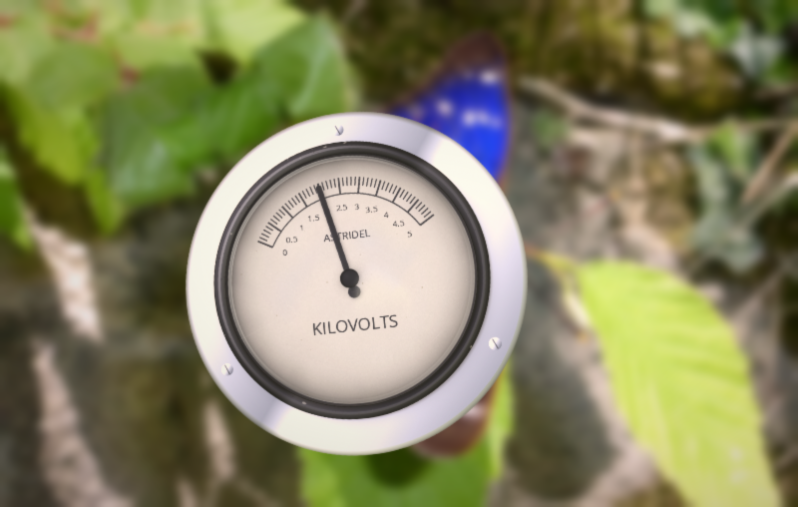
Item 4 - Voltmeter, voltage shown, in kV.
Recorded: 2 kV
